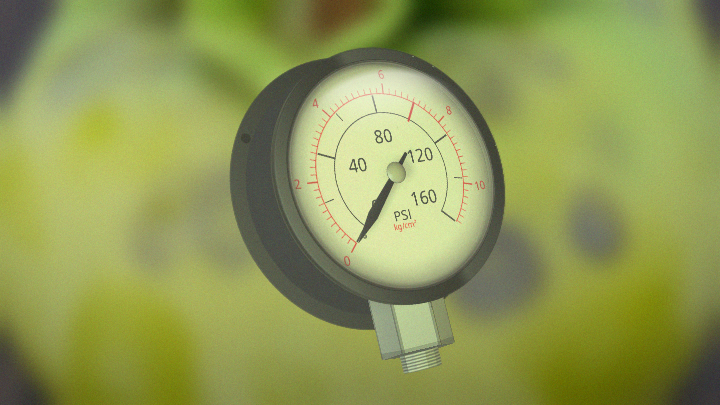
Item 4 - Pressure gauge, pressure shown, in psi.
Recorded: 0 psi
